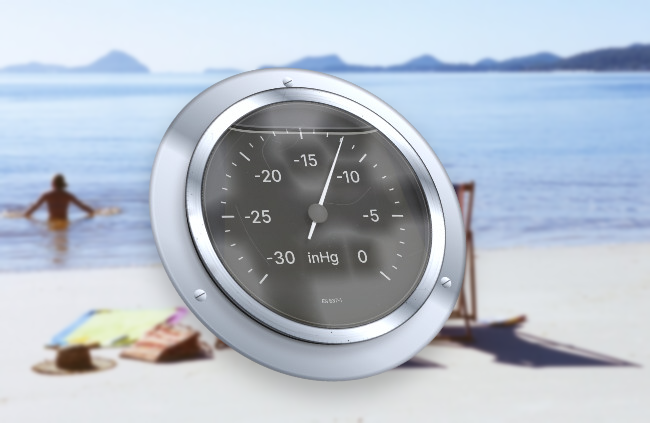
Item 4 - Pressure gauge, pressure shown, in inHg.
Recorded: -12 inHg
